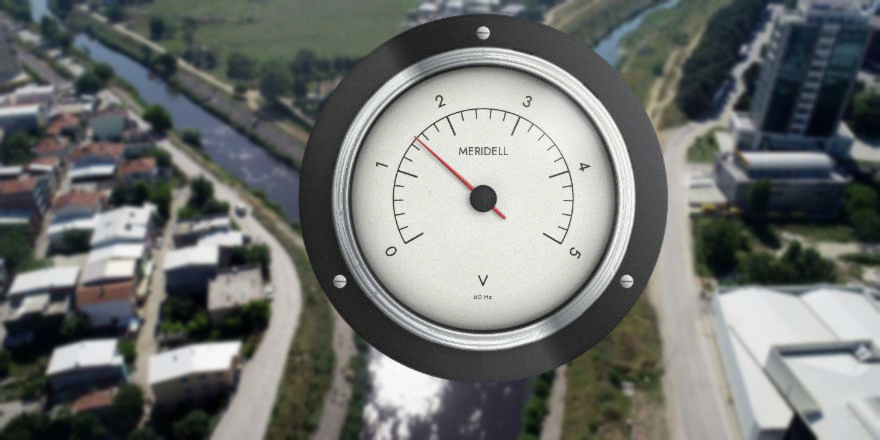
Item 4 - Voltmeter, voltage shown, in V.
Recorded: 1.5 V
